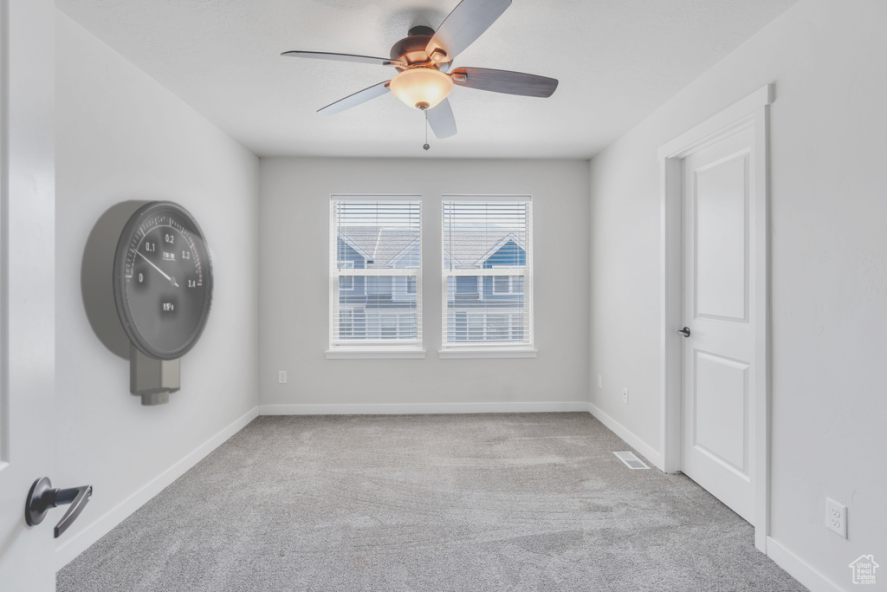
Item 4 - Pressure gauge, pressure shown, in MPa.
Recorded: 0.05 MPa
